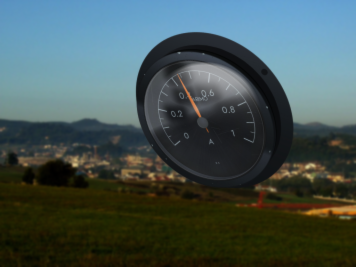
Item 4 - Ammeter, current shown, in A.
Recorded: 0.45 A
